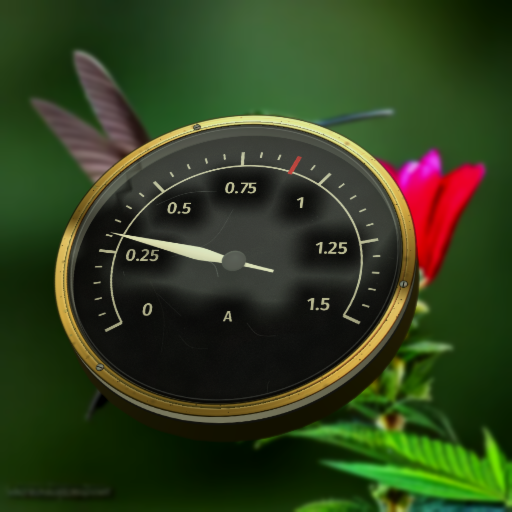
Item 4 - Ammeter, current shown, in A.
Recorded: 0.3 A
